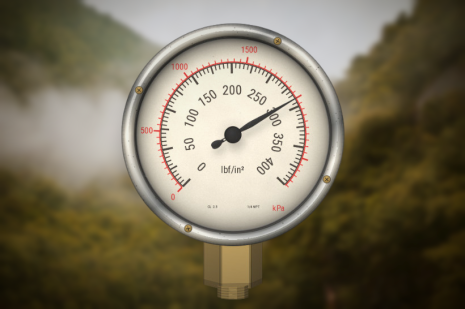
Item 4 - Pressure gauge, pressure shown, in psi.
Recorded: 290 psi
